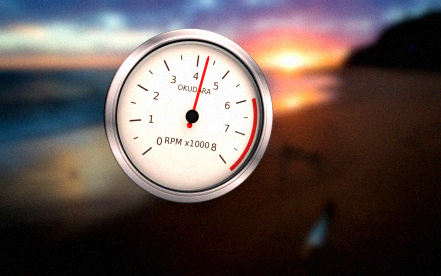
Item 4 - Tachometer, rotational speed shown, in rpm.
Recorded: 4250 rpm
